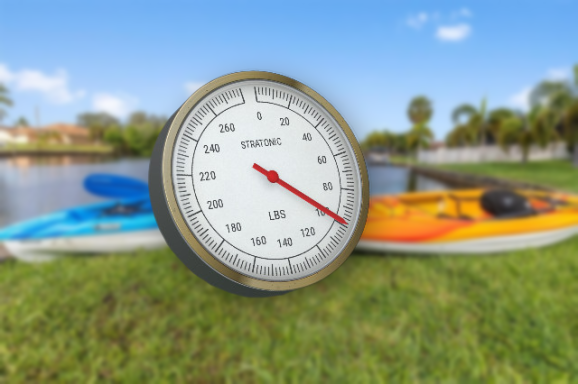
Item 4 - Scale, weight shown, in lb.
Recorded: 100 lb
